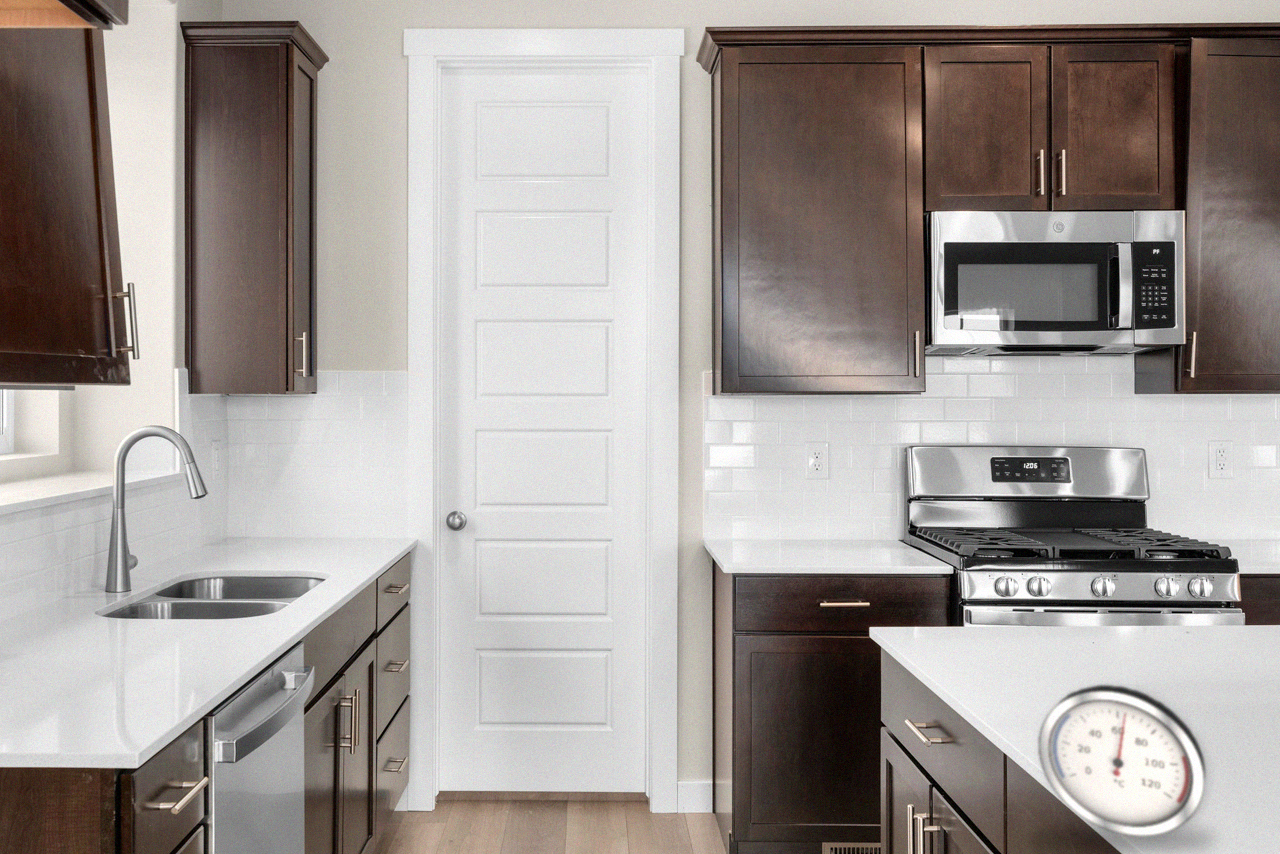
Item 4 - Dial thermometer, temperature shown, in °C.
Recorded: 64 °C
